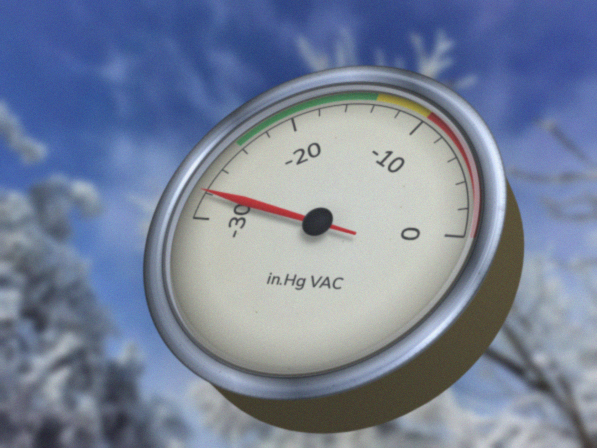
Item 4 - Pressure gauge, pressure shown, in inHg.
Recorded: -28 inHg
